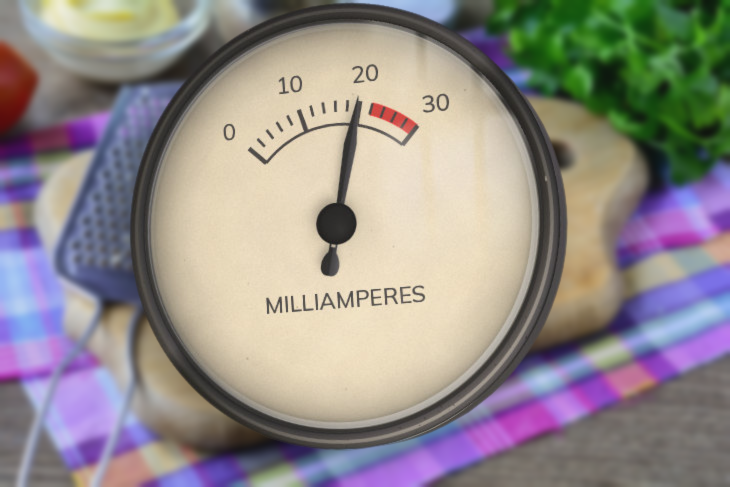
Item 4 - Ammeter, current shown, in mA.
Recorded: 20 mA
